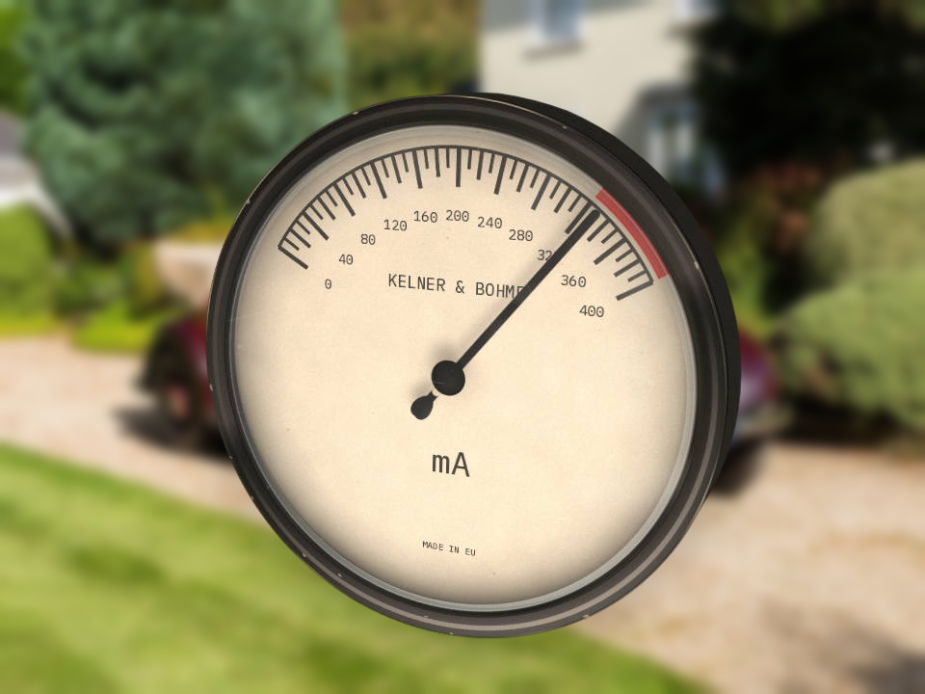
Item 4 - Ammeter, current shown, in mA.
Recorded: 330 mA
